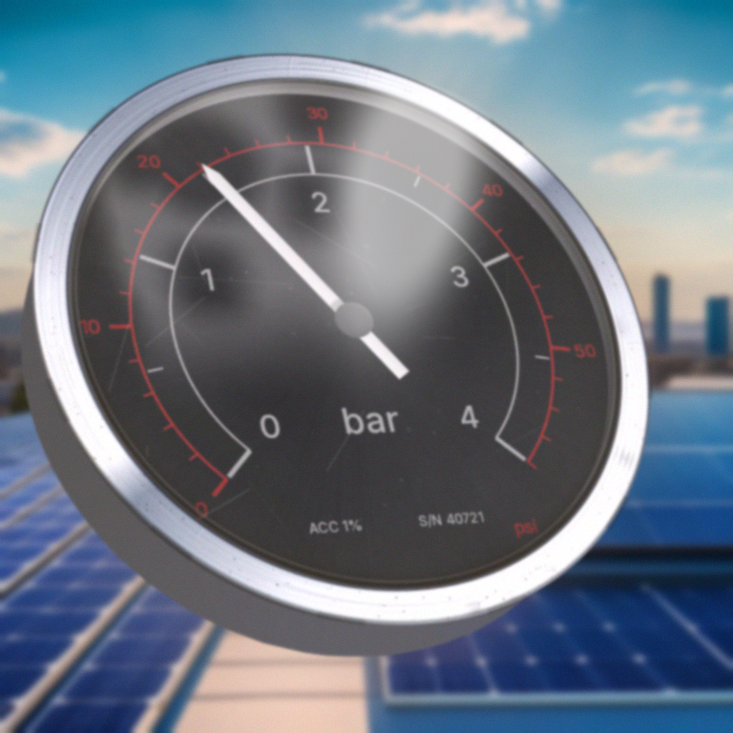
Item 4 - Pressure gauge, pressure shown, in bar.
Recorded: 1.5 bar
